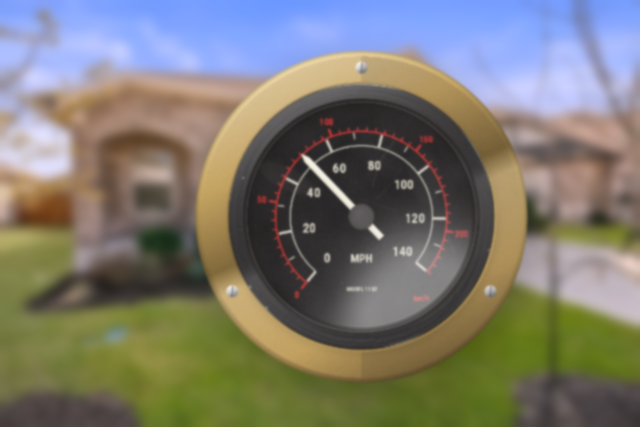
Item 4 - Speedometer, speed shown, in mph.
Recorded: 50 mph
